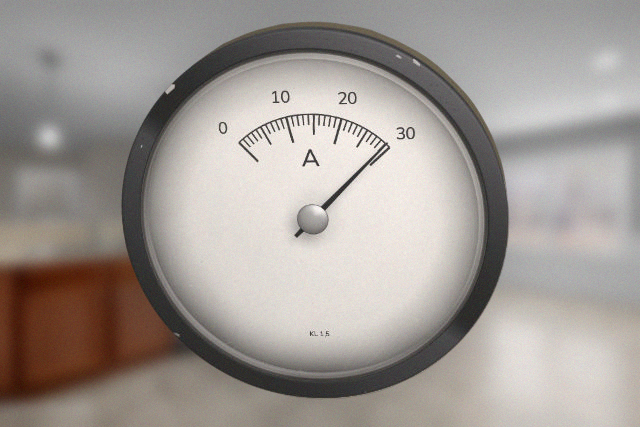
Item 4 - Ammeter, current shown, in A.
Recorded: 29 A
